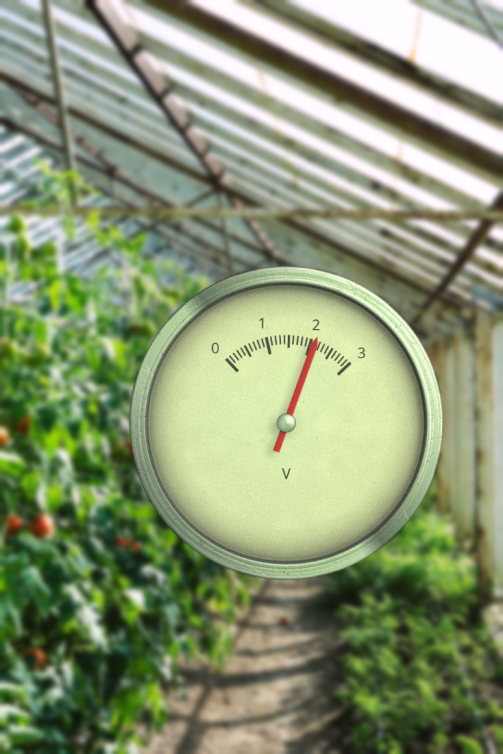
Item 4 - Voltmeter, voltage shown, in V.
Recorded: 2.1 V
